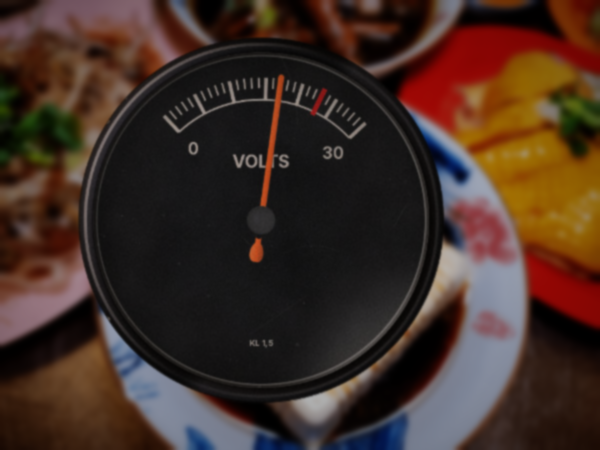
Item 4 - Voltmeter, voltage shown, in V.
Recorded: 17 V
